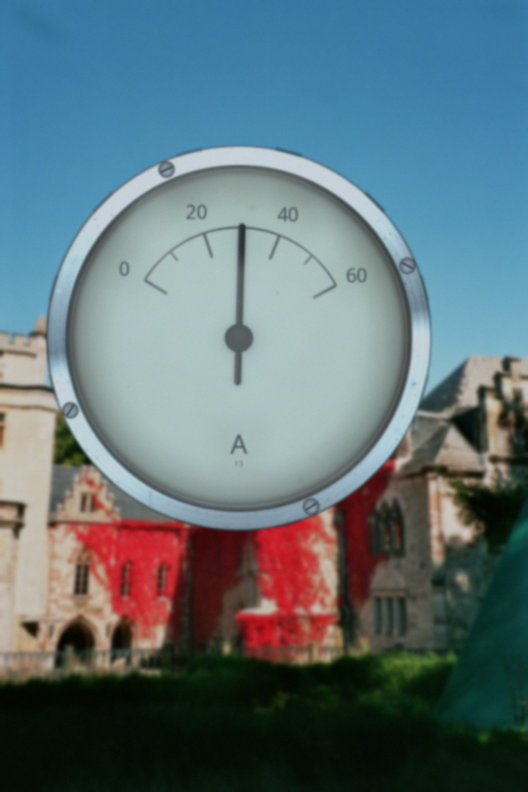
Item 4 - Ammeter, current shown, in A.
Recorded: 30 A
